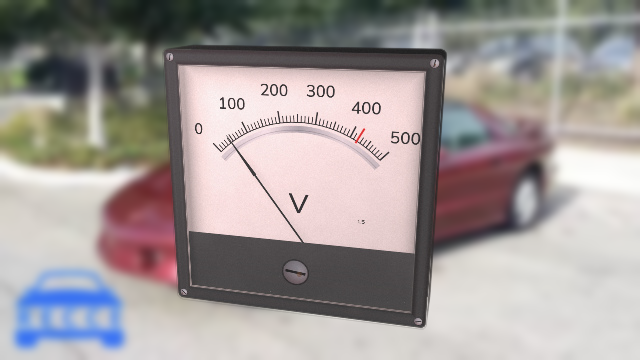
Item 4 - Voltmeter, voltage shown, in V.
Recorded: 50 V
